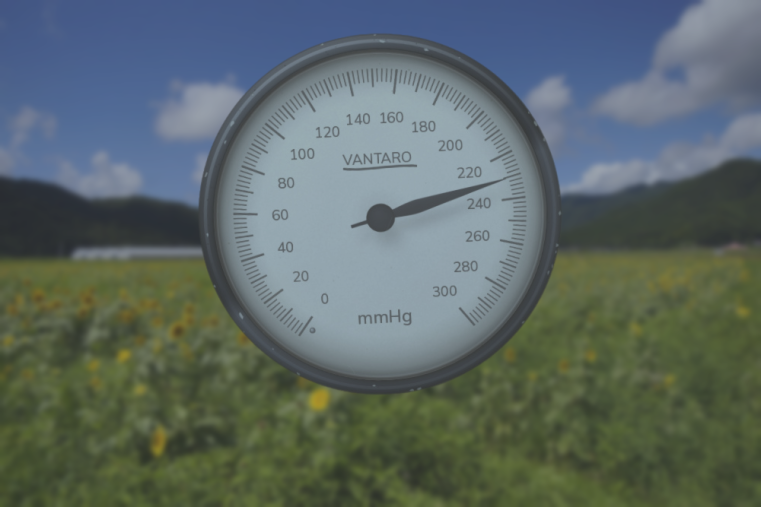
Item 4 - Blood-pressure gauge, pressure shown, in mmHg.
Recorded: 230 mmHg
